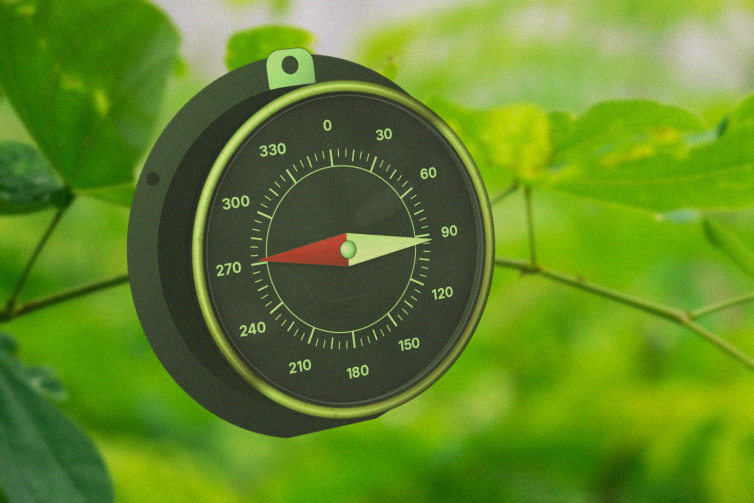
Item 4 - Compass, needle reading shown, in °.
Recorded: 272.5 °
